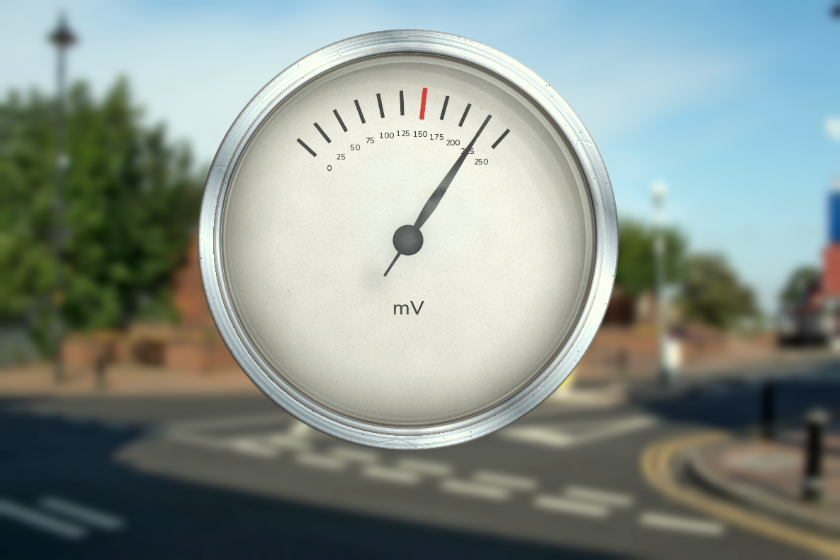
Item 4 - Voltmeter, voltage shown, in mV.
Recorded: 225 mV
